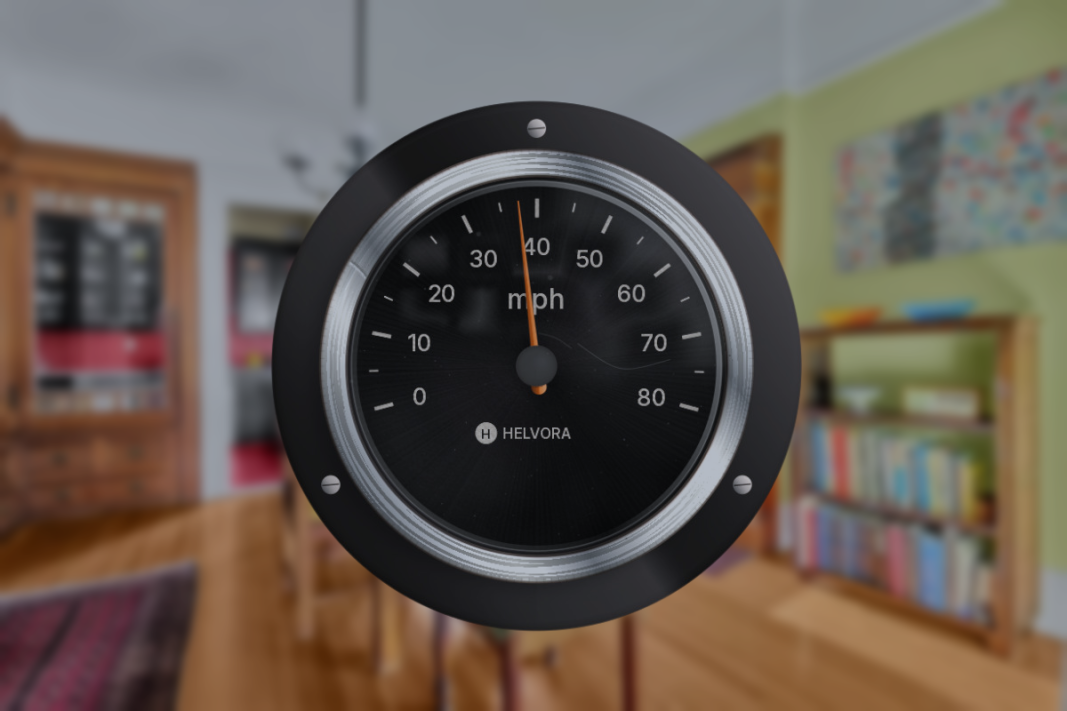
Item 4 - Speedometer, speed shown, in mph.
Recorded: 37.5 mph
